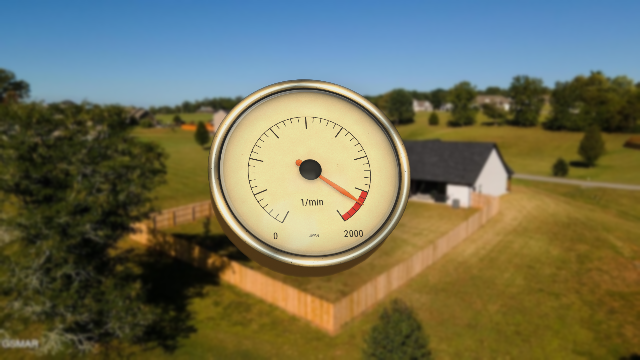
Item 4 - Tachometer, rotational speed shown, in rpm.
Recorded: 1850 rpm
